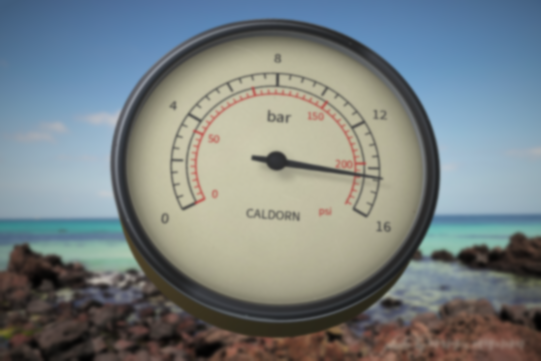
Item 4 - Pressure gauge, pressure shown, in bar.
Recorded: 14.5 bar
